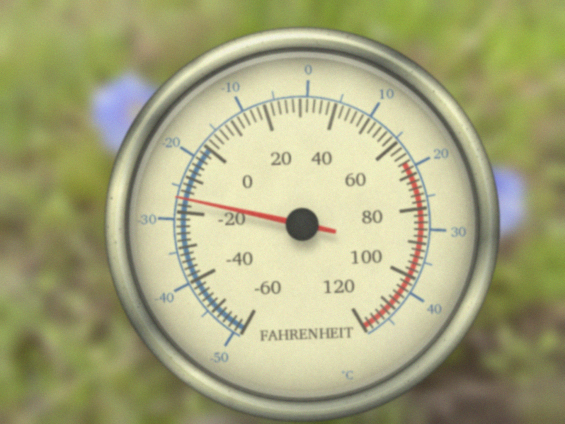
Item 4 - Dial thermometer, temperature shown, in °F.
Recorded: -16 °F
